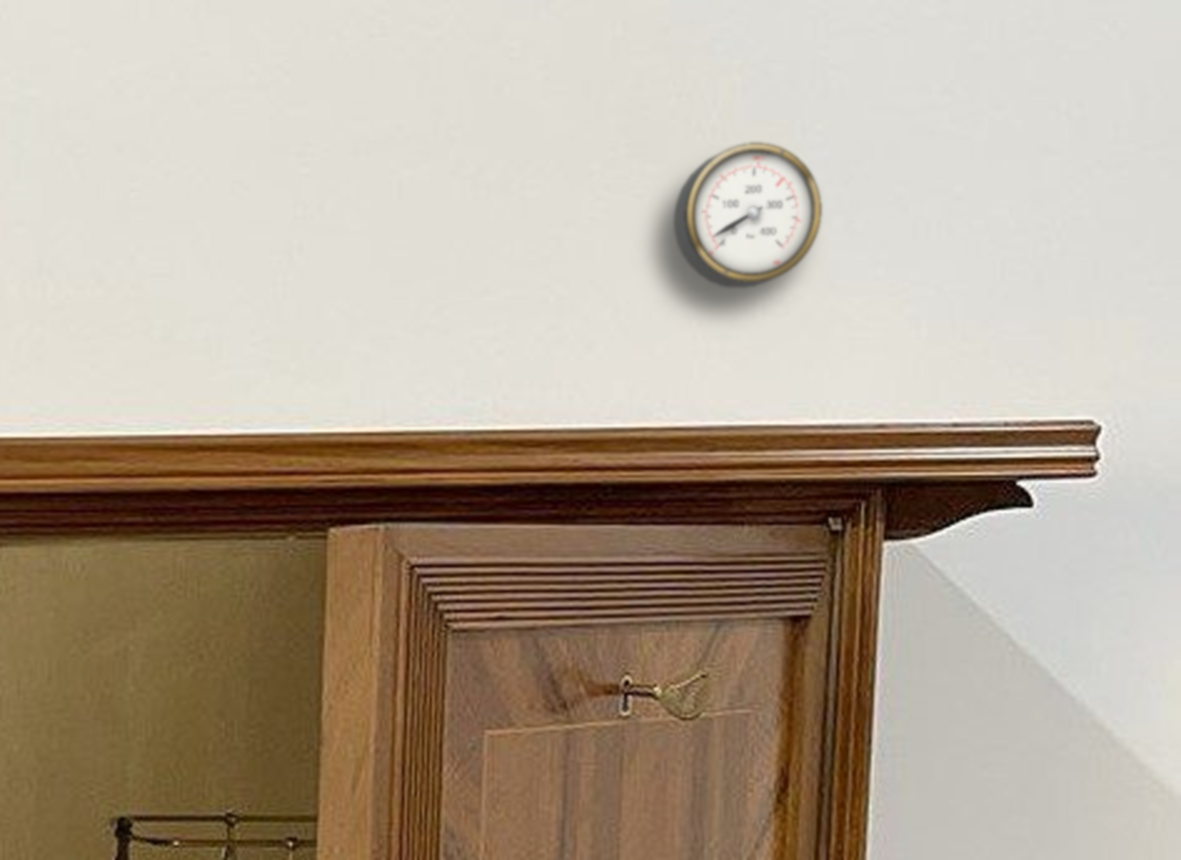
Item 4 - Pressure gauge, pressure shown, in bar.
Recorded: 20 bar
